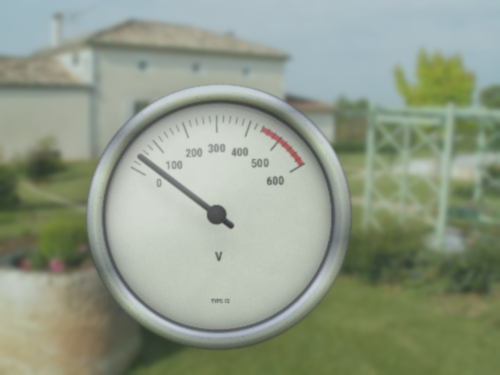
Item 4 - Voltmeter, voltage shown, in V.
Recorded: 40 V
